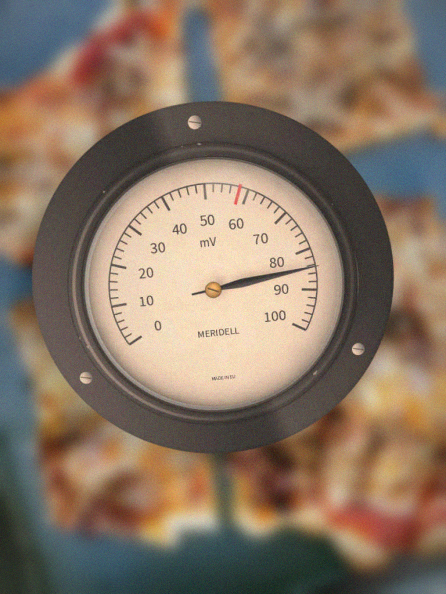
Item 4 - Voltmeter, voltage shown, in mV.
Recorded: 84 mV
